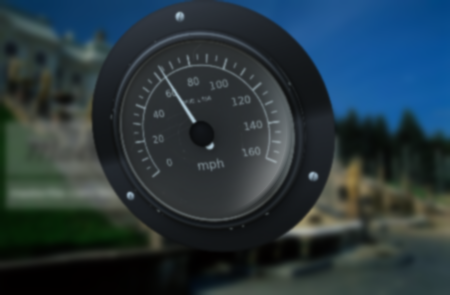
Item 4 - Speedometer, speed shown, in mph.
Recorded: 65 mph
